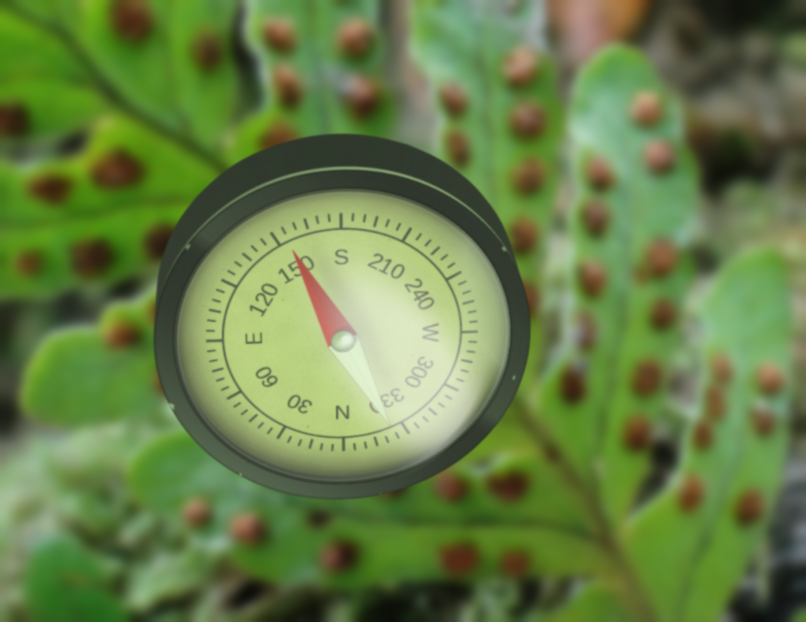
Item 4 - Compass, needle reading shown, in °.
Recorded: 155 °
